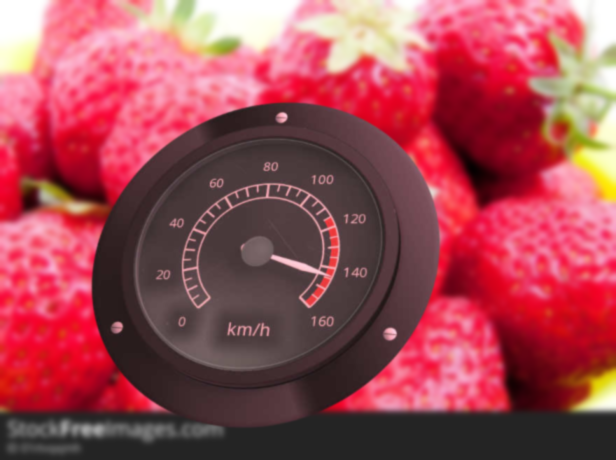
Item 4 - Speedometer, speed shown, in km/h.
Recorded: 145 km/h
